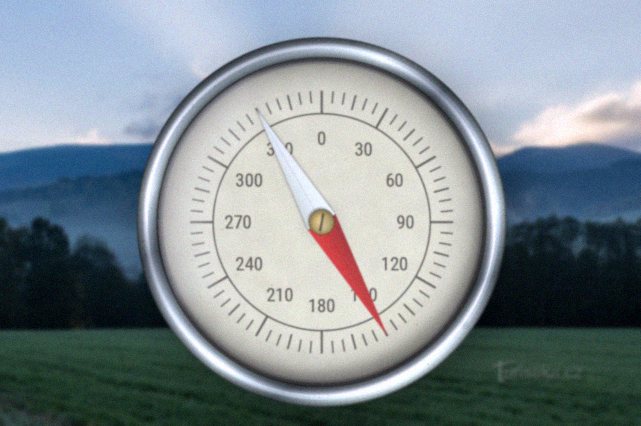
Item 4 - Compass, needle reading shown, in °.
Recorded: 150 °
